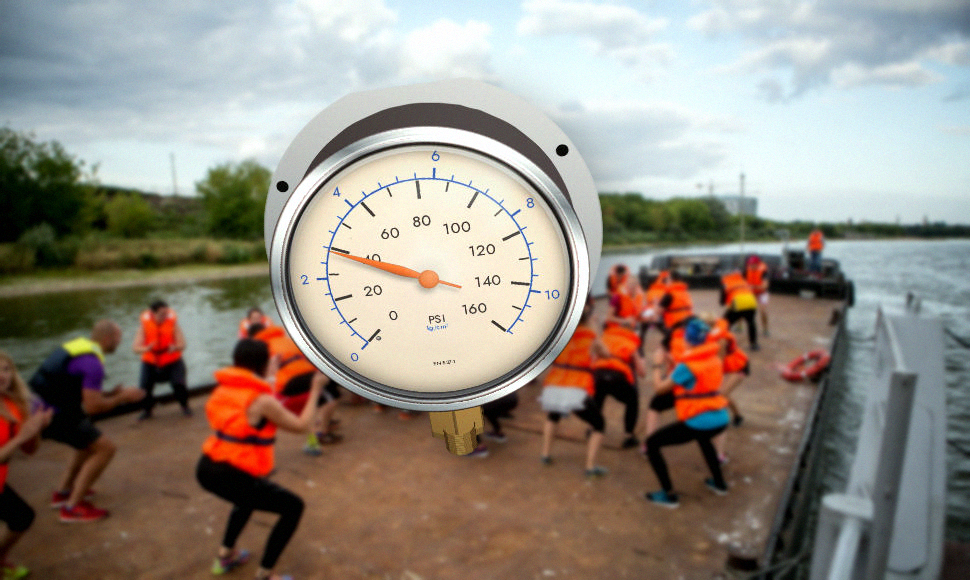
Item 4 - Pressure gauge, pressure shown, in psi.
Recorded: 40 psi
